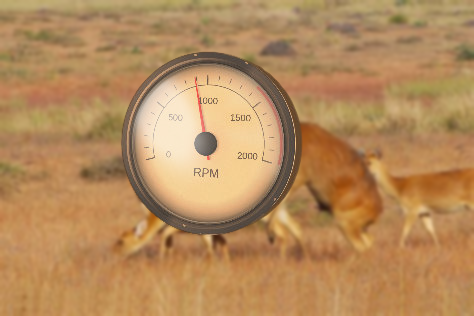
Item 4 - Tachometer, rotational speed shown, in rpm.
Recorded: 900 rpm
